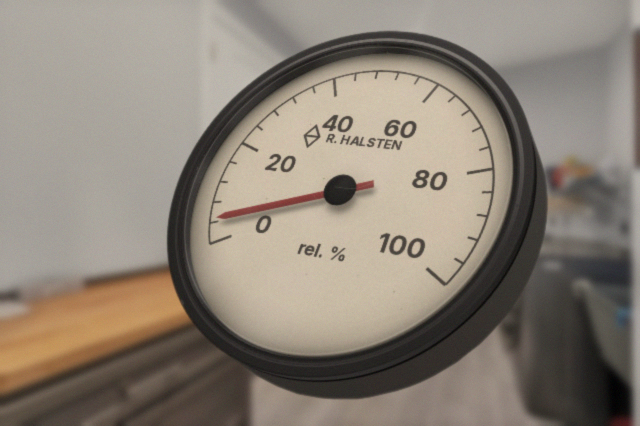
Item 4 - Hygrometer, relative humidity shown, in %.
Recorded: 4 %
